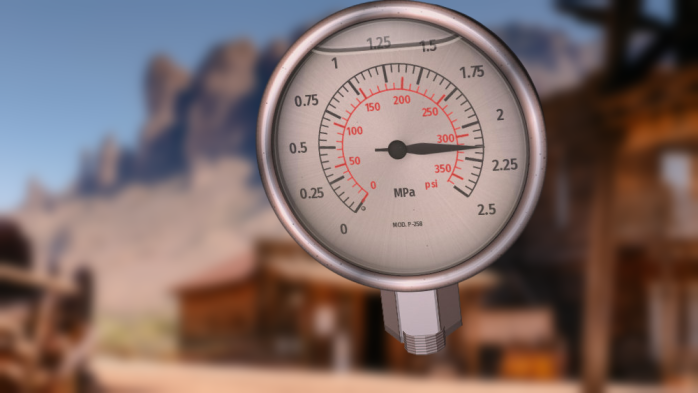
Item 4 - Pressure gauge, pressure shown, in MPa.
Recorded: 2.15 MPa
